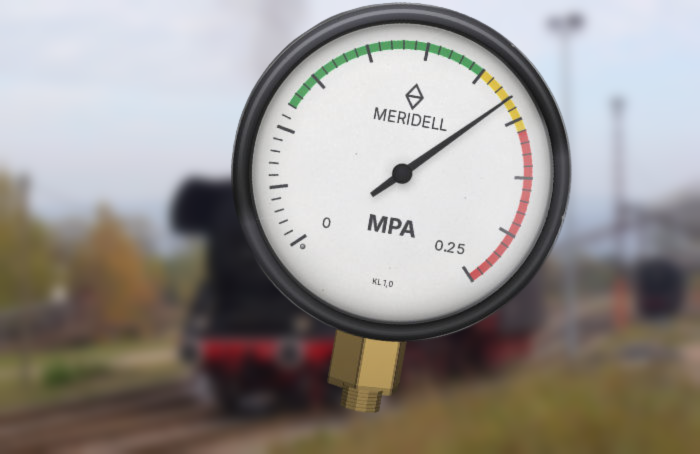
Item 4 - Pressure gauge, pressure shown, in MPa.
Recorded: 0.165 MPa
